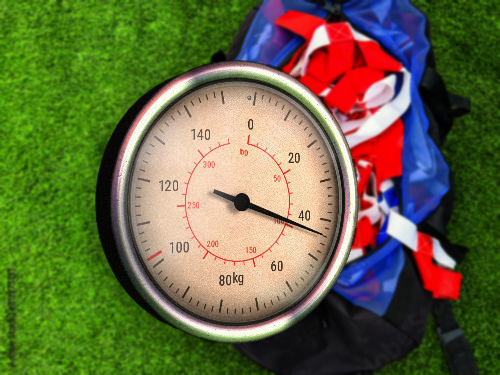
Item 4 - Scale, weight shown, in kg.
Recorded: 44 kg
